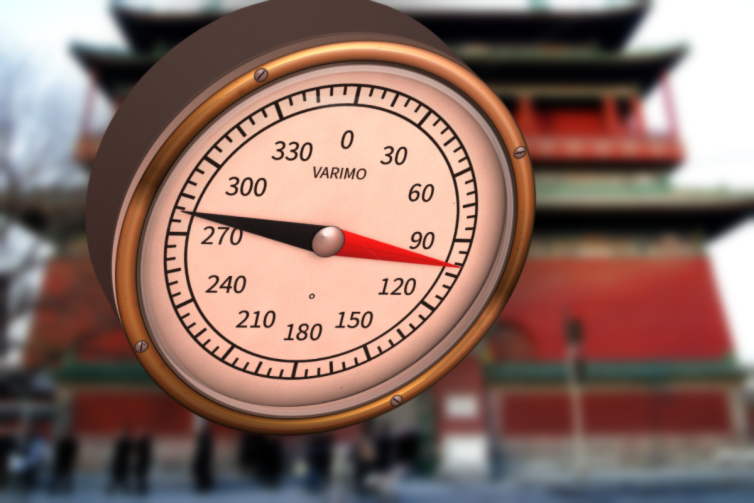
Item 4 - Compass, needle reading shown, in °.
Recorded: 100 °
